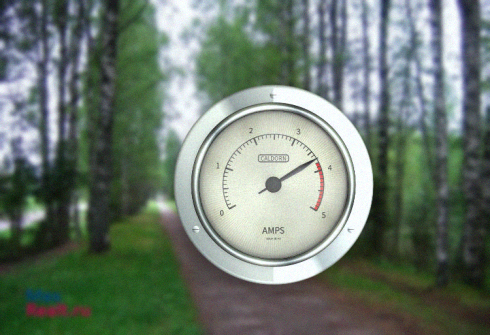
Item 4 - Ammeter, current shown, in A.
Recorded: 3.7 A
